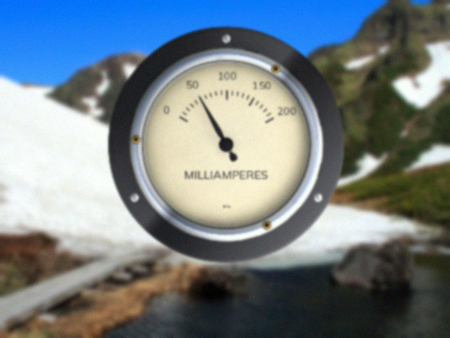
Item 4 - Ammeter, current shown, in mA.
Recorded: 50 mA
